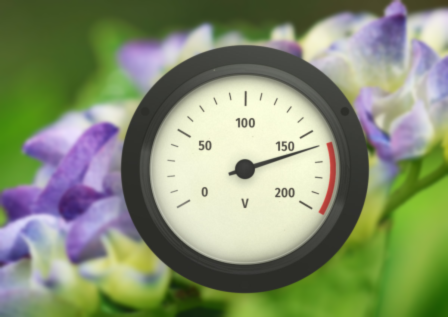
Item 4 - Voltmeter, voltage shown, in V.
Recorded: 160 V
